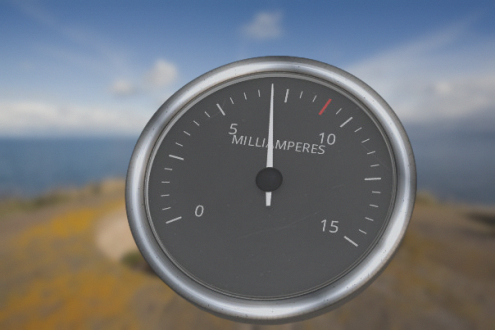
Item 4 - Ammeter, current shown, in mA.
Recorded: 7 mA
